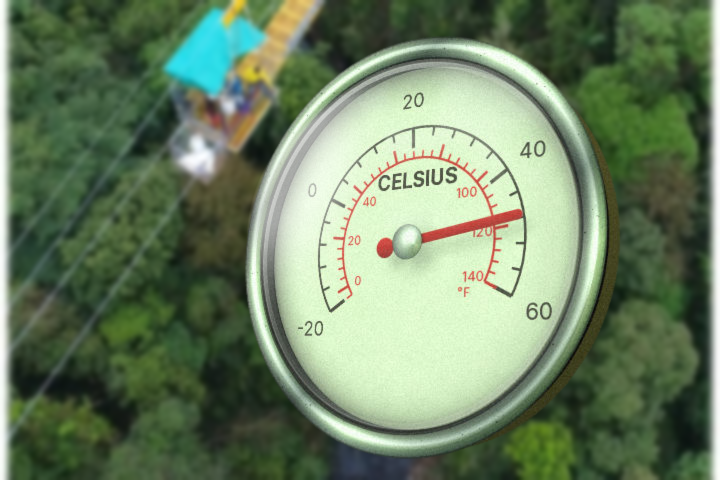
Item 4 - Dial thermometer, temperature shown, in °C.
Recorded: 48 °C
